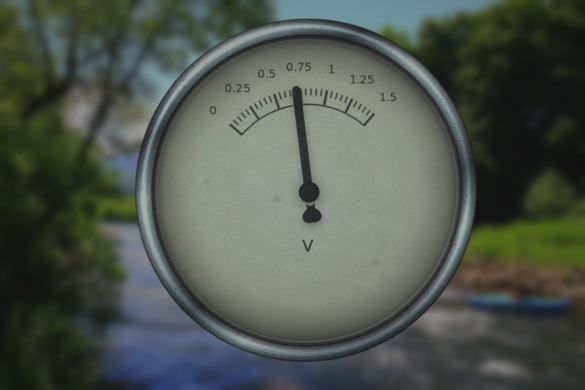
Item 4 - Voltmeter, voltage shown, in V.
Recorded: 0.7 V
